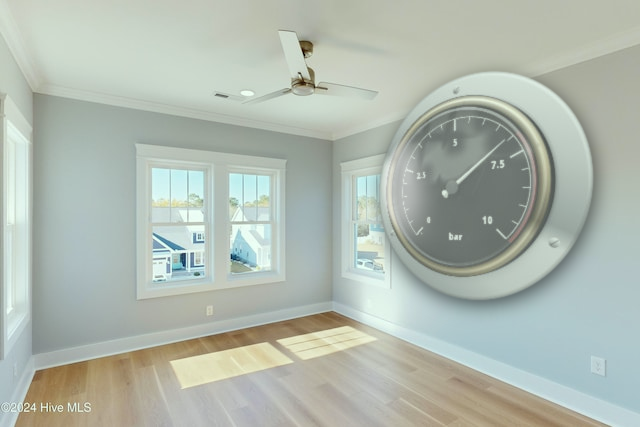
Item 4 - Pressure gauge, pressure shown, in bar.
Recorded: 7 bar
